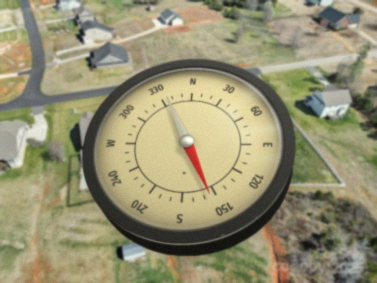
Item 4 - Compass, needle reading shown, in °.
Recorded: 155 °
